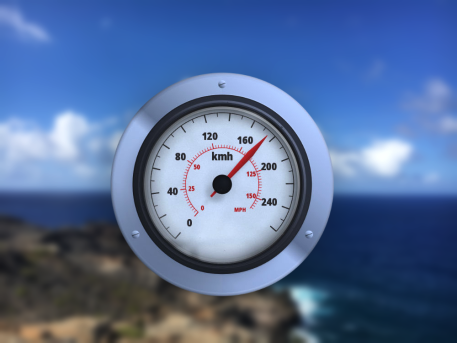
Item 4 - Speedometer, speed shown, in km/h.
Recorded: 175 km/h
